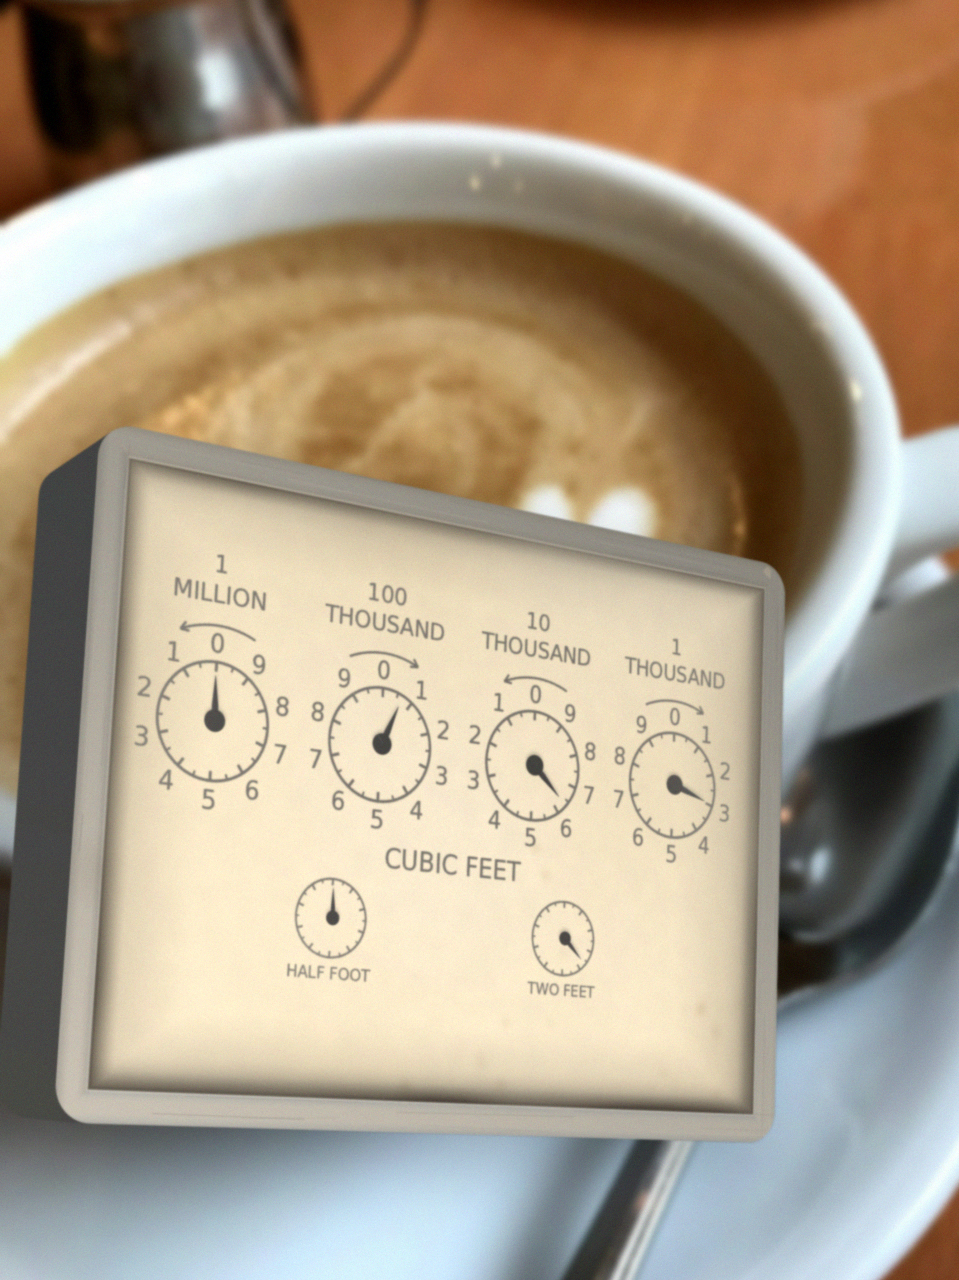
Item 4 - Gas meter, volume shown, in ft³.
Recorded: 6300 ft³
